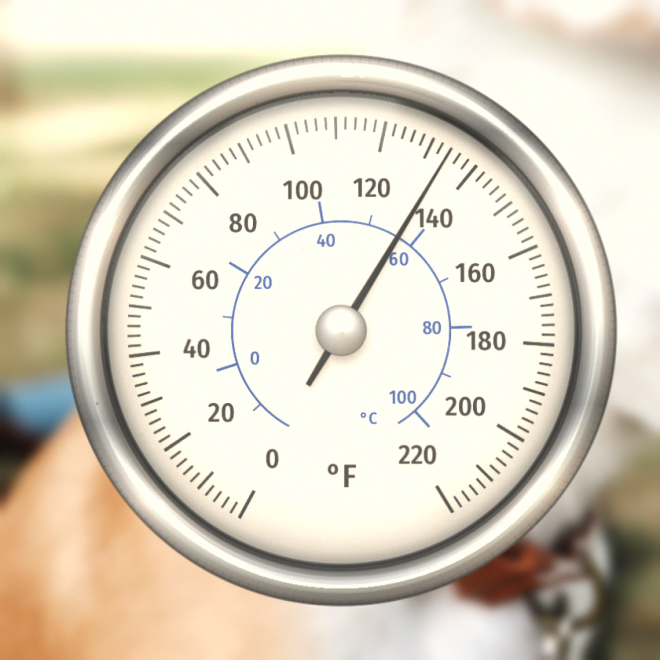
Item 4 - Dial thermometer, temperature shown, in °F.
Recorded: 134 °F
